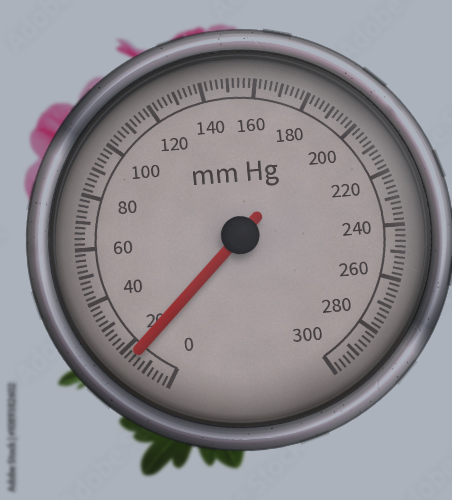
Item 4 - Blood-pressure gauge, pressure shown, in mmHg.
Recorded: 16 mmHg
